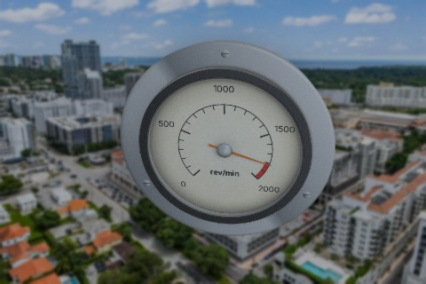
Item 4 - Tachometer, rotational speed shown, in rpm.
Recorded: 1800 rpm
